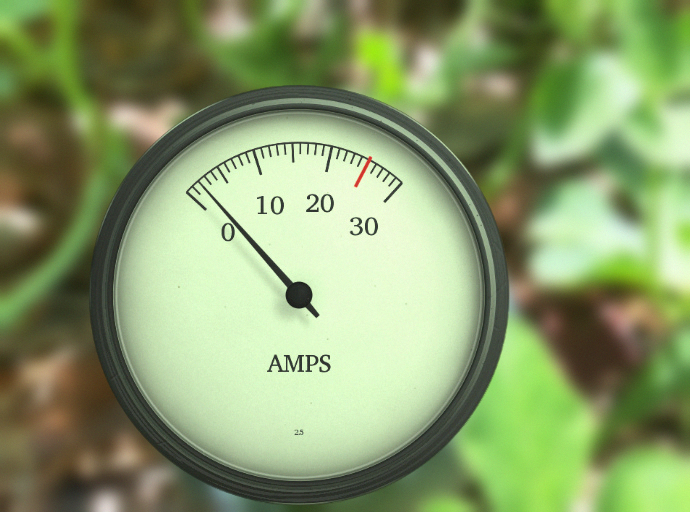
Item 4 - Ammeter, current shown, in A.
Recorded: 2 A
